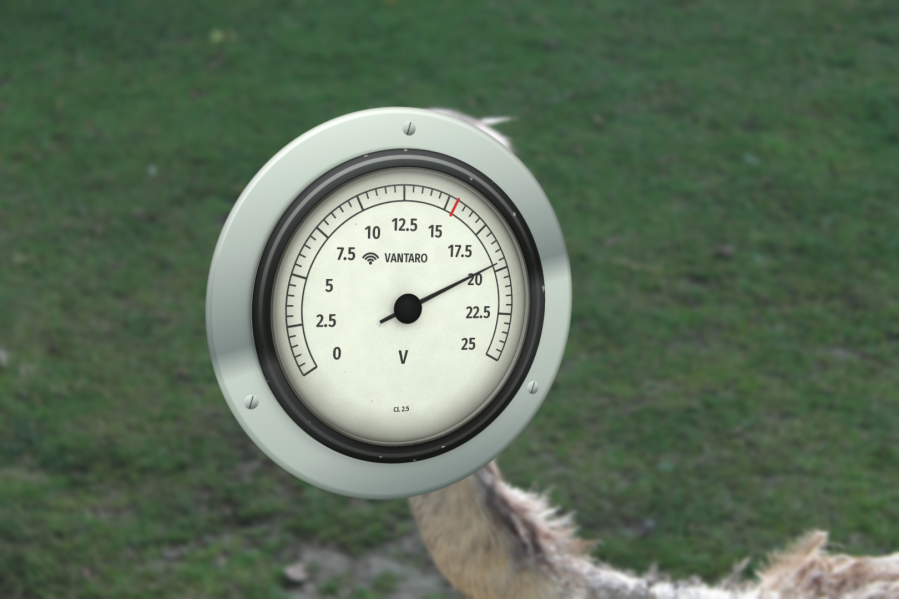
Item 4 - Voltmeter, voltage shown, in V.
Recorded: 19.5 V
